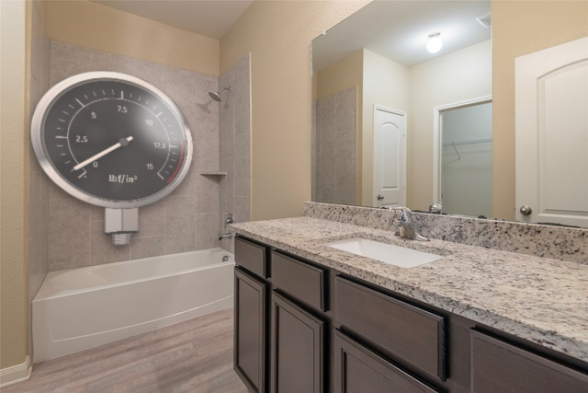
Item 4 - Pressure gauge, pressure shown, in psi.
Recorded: 0.5 psi
